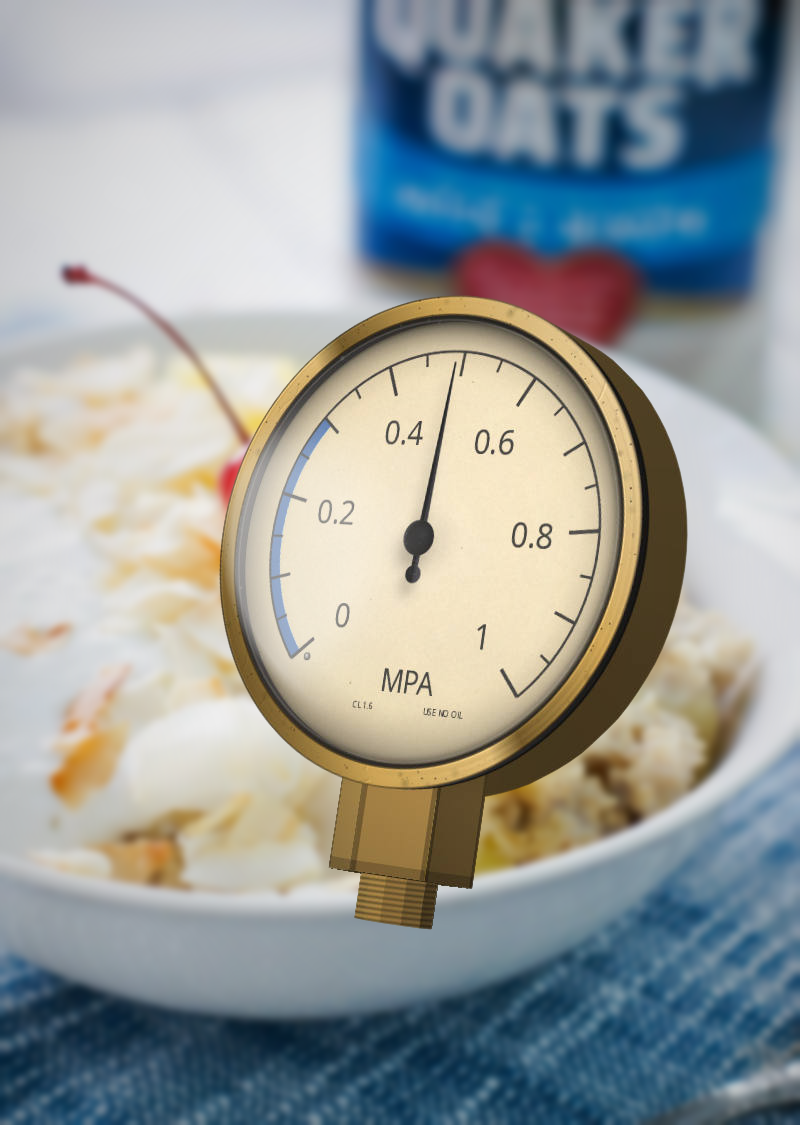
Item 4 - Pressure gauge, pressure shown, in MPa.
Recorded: 0.5 MPa
